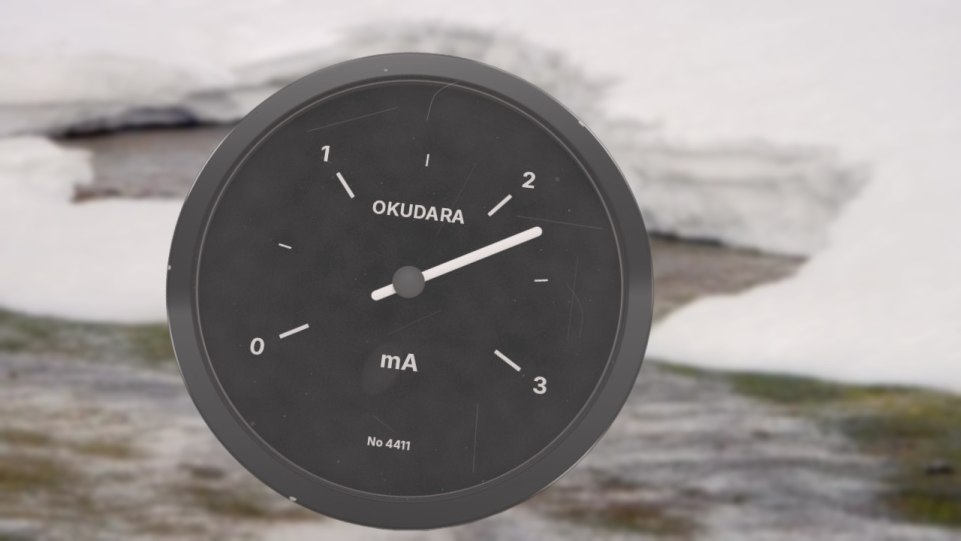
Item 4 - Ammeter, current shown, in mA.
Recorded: 2.25 mA
